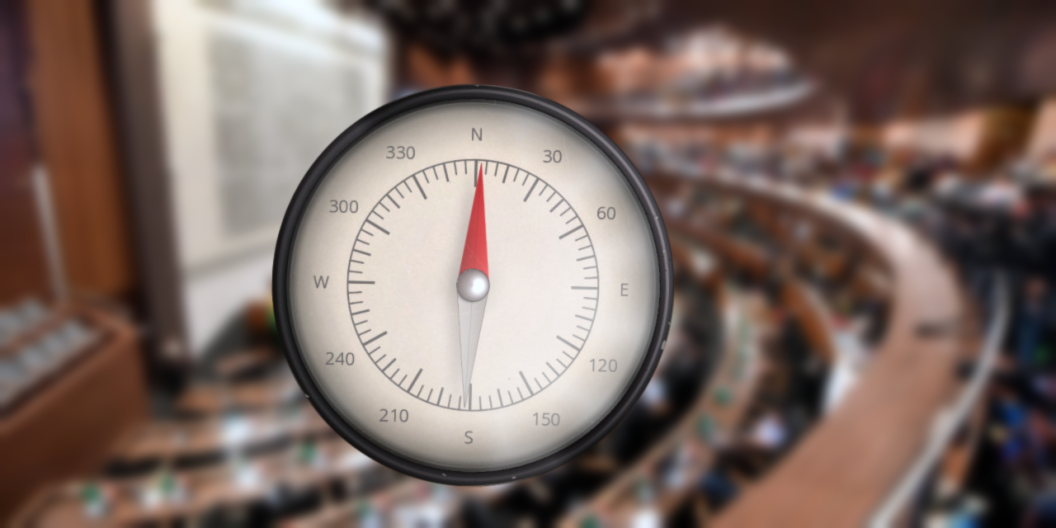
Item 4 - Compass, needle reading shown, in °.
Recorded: 2.5 °
